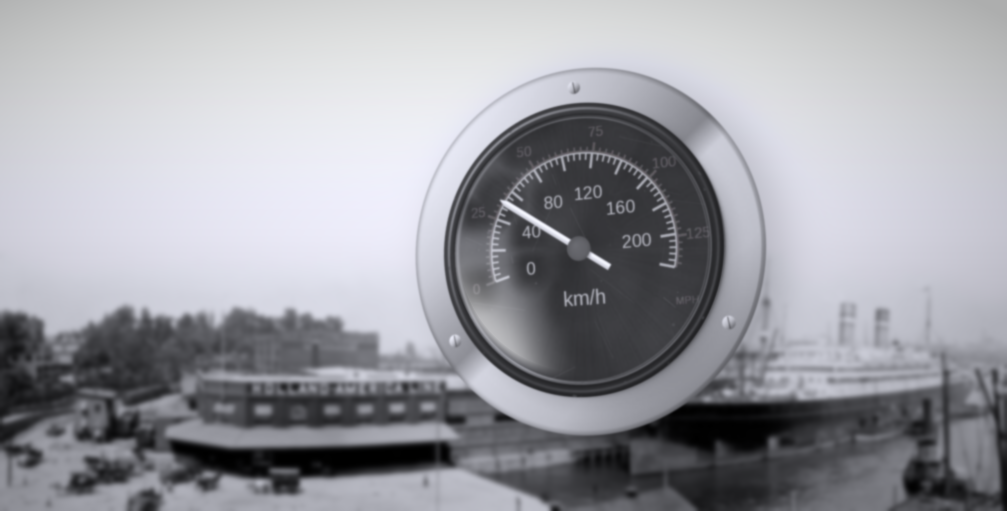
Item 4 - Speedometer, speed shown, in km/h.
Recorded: 52 km/h
